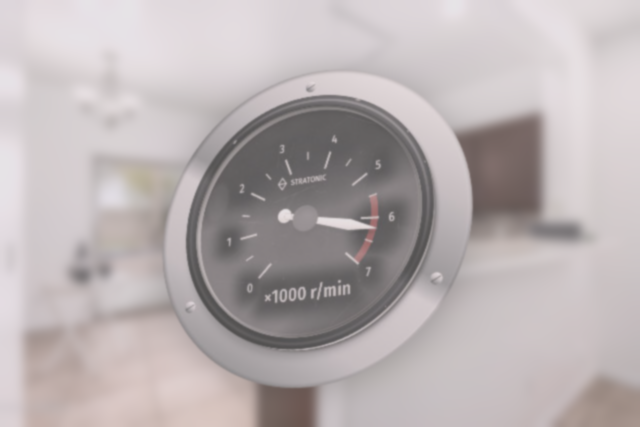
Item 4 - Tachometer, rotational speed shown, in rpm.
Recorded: 6250 rpm
